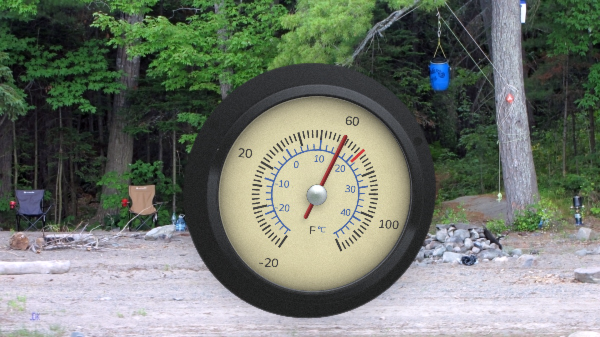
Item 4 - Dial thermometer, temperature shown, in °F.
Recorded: 60 °F
